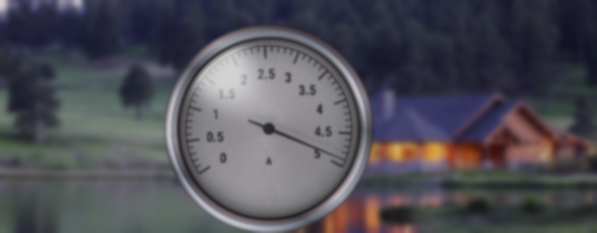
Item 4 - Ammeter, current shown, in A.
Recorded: 4.9 A
